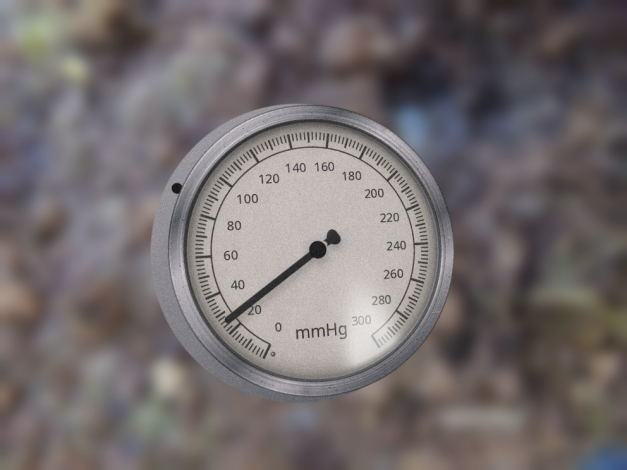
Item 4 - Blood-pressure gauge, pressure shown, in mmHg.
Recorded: 26 mmHg
